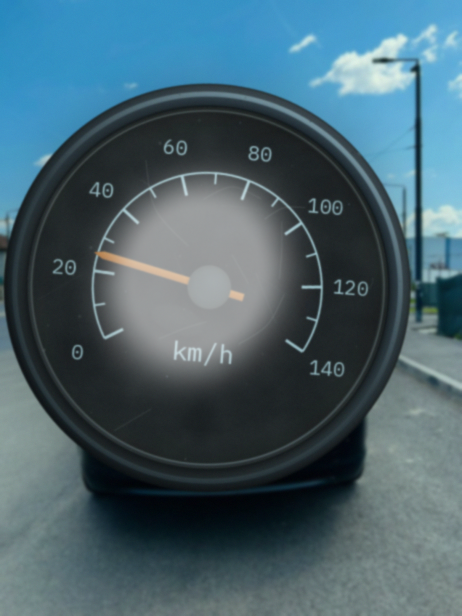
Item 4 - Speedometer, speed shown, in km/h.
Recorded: 25 km/h
